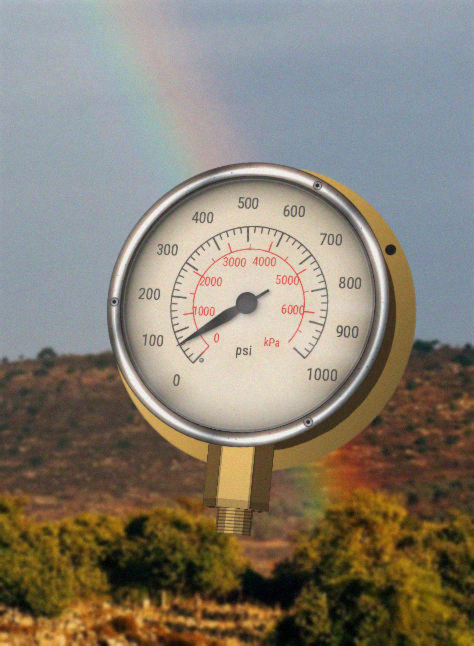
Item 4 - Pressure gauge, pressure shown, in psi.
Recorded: 60 psi
